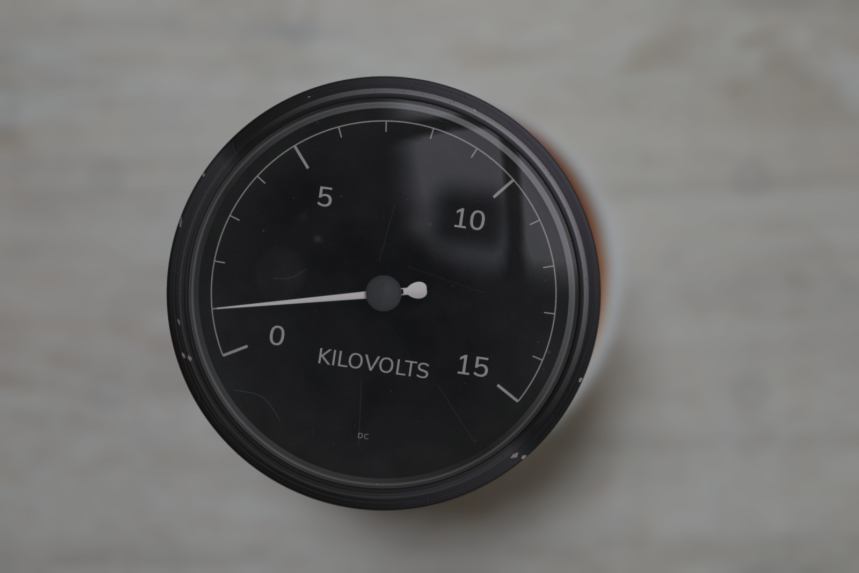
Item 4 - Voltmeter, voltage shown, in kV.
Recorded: 1 kV
